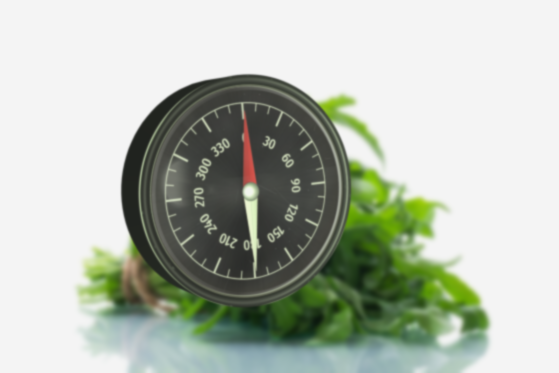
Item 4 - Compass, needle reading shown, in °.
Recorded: 0 °
